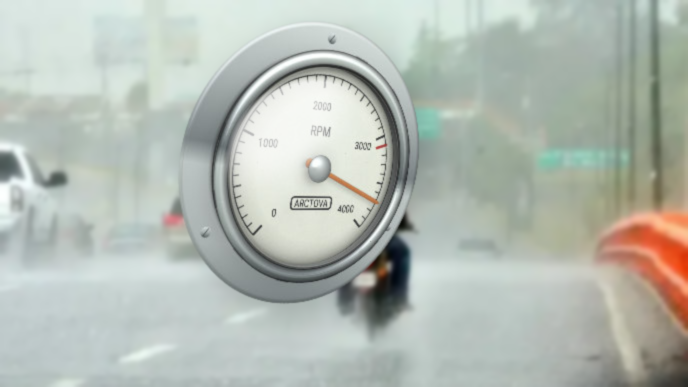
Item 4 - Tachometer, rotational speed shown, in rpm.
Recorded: 3700 rpm
